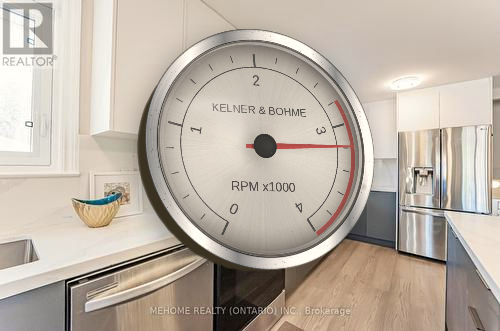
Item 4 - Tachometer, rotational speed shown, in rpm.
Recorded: 3200 rpm
